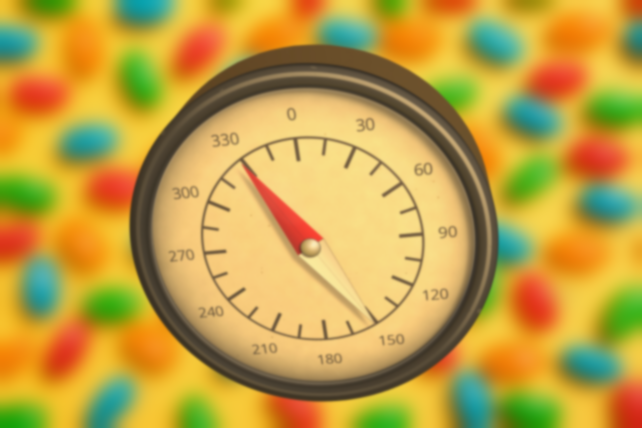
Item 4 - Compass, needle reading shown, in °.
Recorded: 330 °
